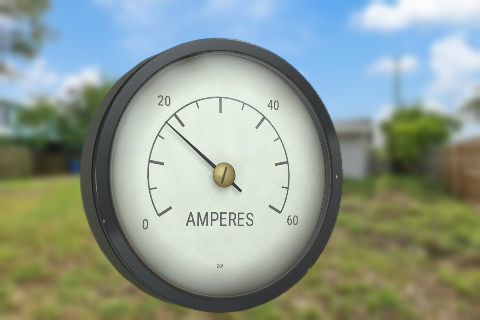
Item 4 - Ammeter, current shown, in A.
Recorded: 17.5 A
